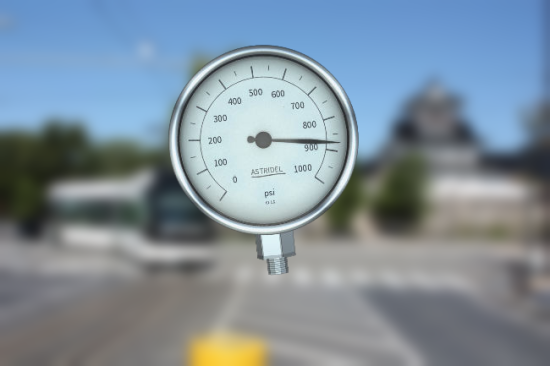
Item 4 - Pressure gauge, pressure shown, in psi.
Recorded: 875 psi
